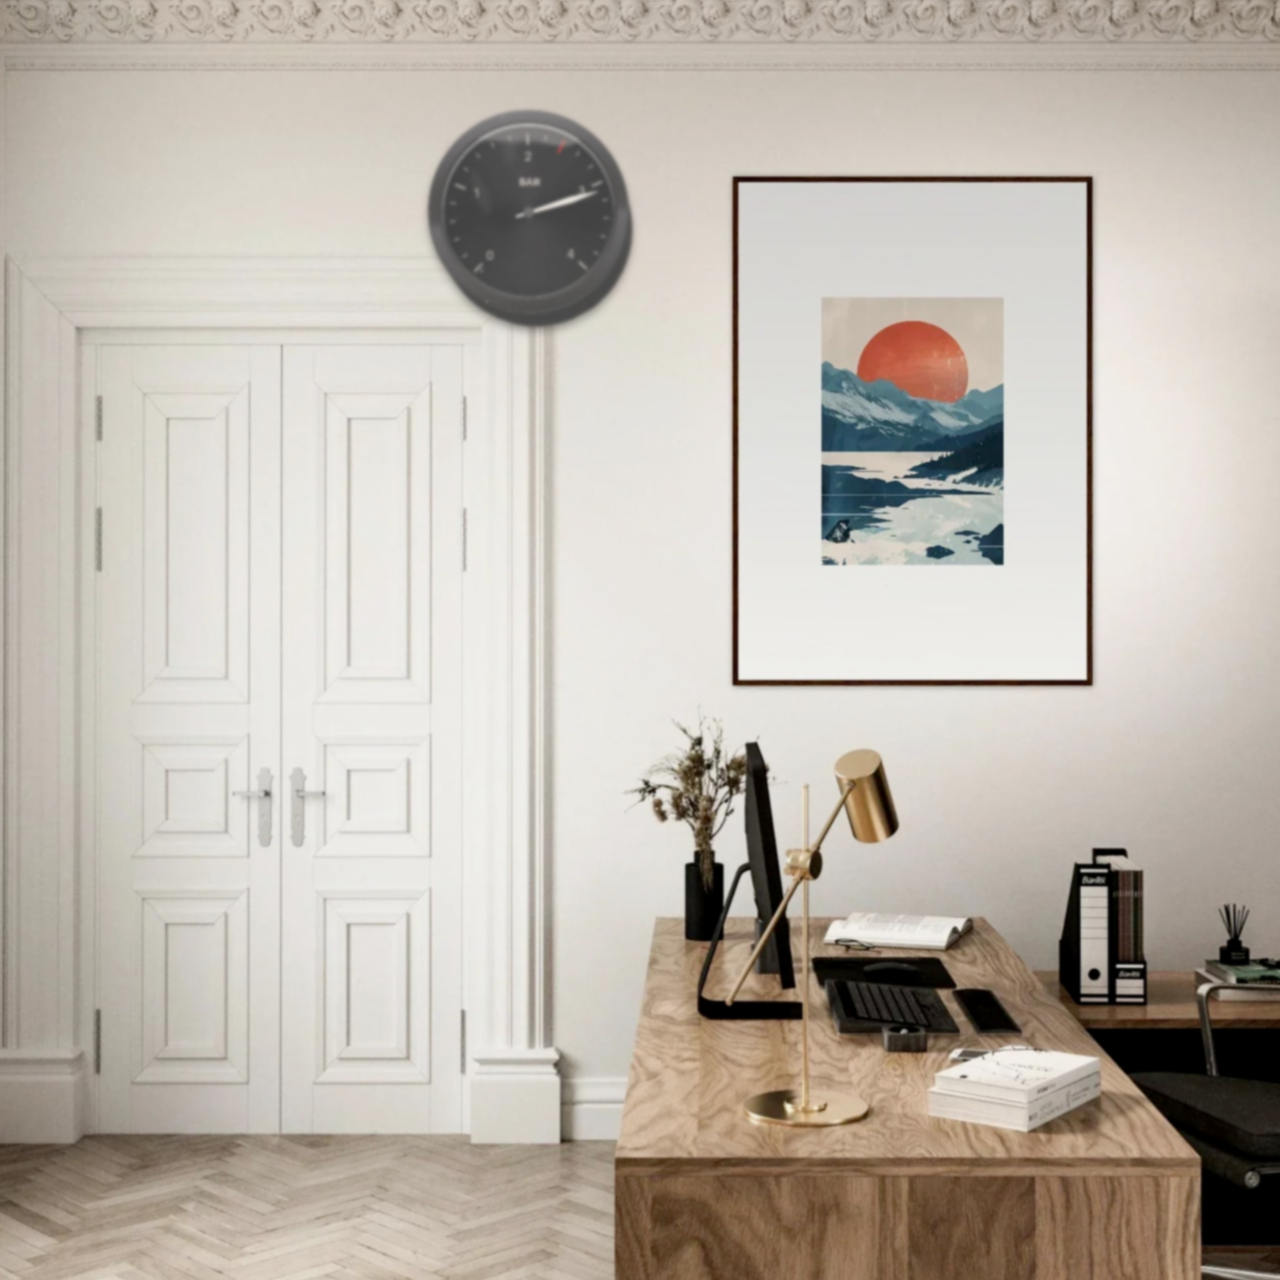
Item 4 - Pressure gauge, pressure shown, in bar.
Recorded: 3.1 bar
